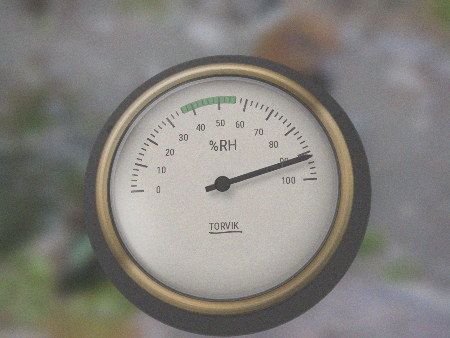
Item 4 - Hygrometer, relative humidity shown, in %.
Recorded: 92 %
